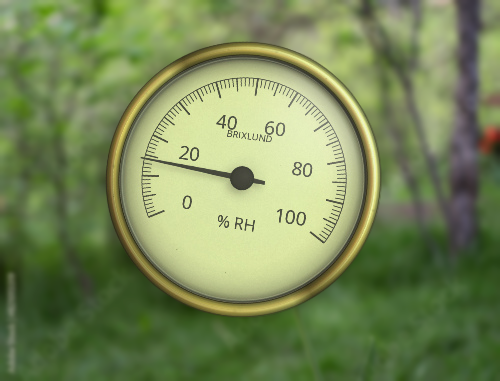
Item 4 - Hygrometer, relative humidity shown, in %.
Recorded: 14 %
